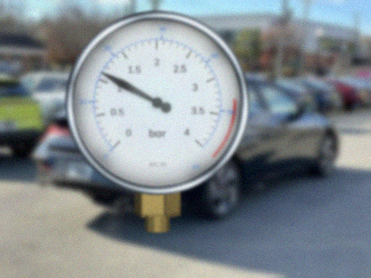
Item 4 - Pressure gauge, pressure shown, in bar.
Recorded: 1.1 bar
